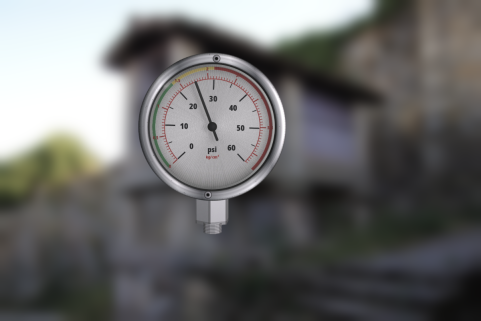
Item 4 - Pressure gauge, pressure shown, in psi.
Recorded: 25 psi
